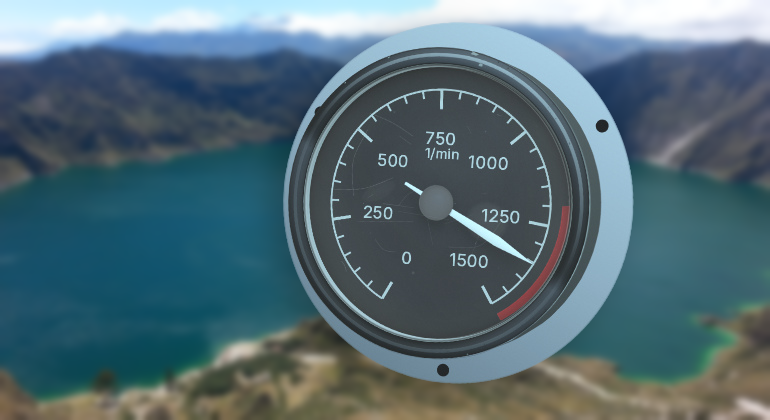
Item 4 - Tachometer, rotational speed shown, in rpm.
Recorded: 1350 rpm
